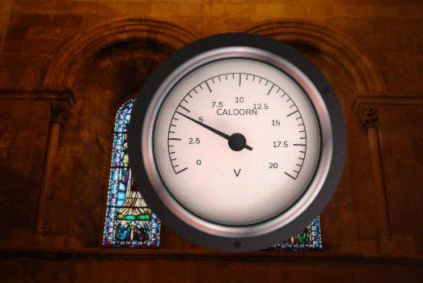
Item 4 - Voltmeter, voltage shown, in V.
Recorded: 4.5 V
